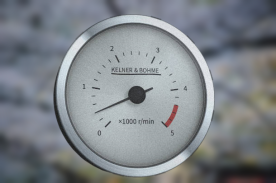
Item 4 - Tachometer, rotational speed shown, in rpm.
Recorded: 400 rpm
